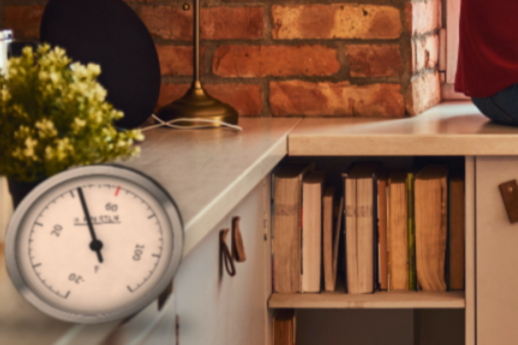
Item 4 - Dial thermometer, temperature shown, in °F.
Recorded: 44 °F
